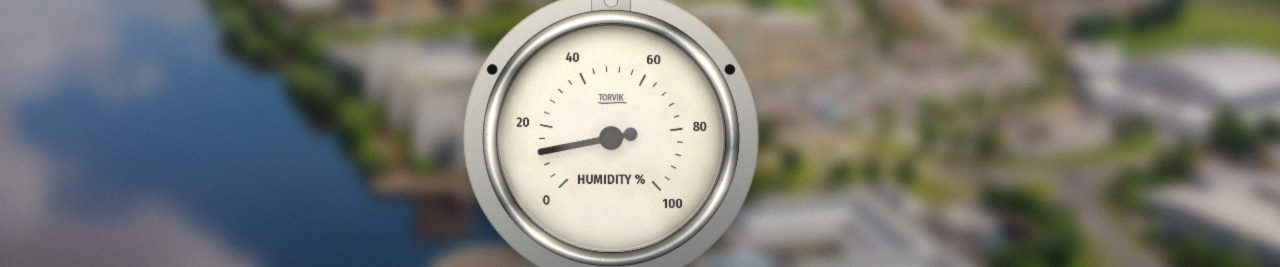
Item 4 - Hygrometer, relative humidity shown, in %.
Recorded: 12 %
